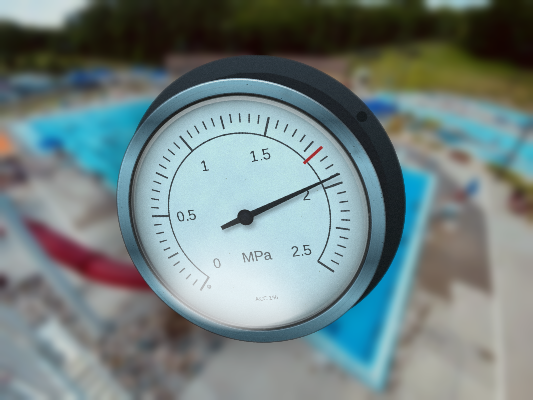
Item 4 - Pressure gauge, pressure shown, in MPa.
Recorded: 1.95 MPa
